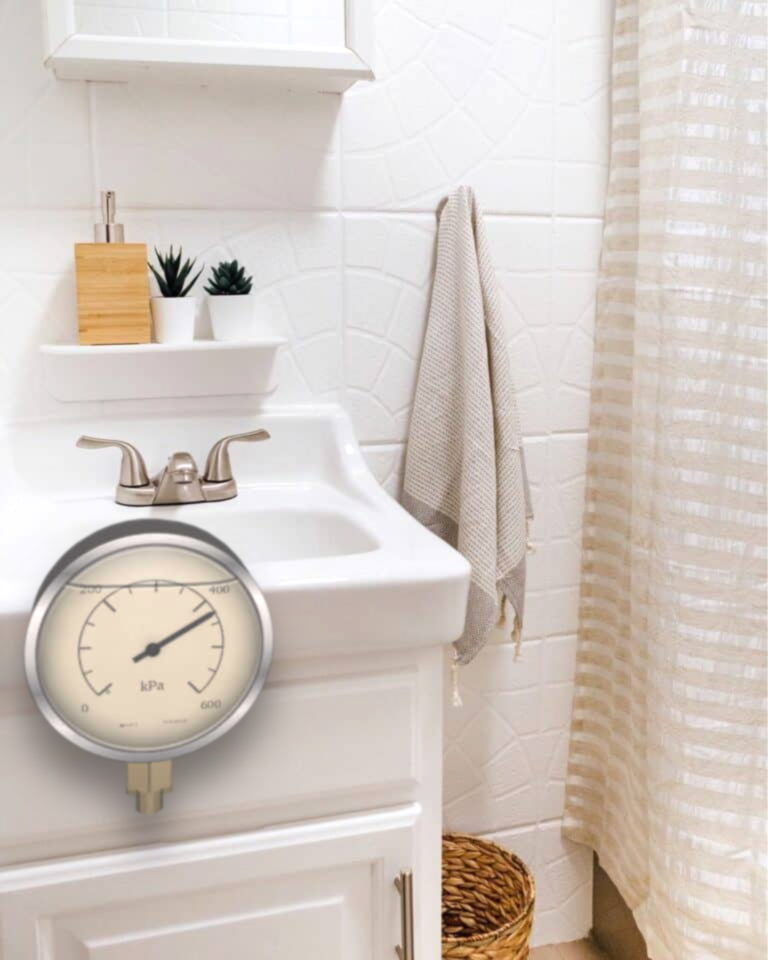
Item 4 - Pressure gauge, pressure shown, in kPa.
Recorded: 425 kPa
